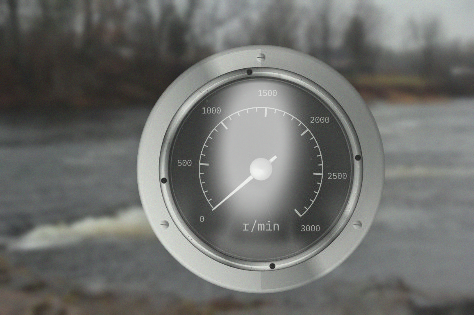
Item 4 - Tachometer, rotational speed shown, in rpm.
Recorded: 0 rpm
